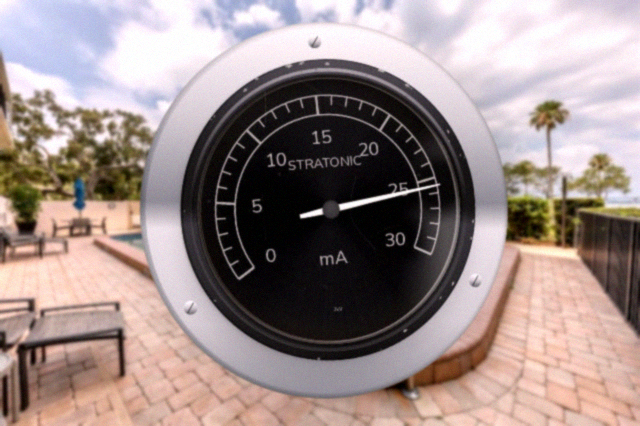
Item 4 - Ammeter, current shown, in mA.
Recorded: 25.5 mA
